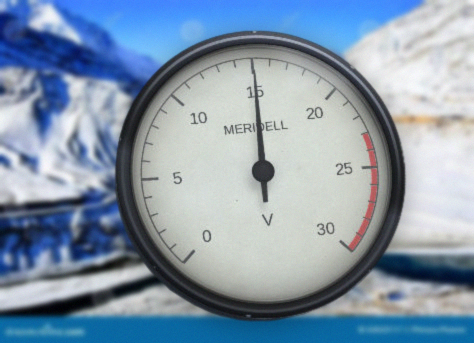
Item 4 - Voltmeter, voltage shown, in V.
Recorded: 15 V
